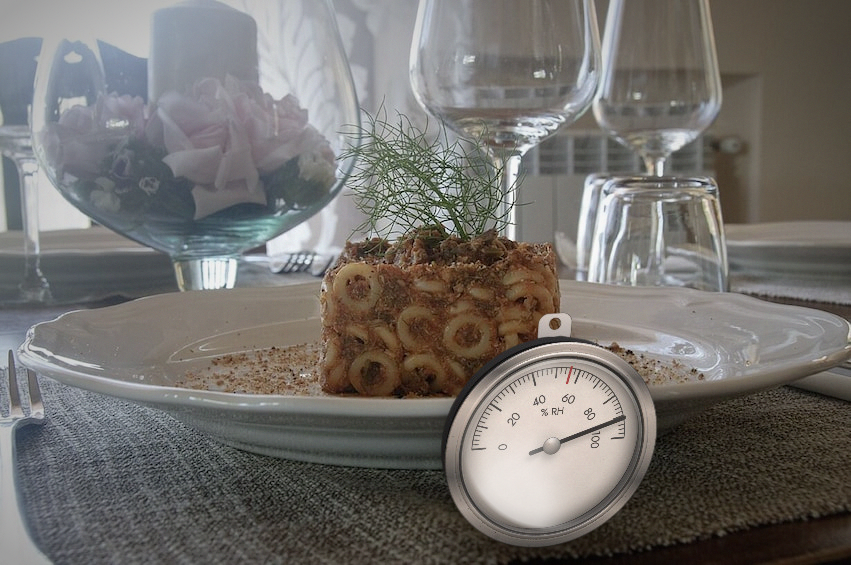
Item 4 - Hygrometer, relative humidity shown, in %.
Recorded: 90 %
